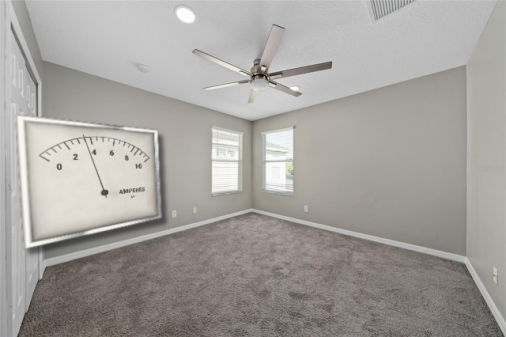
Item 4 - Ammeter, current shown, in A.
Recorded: 3.5 A
